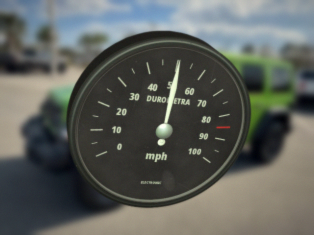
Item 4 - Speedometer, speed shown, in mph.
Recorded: 50 mph
